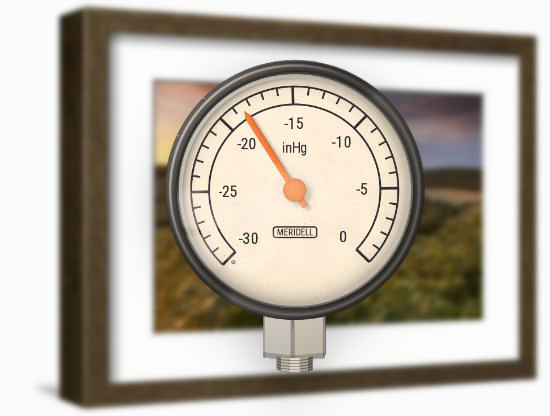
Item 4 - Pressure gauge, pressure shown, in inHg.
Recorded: -18.5 inHg
